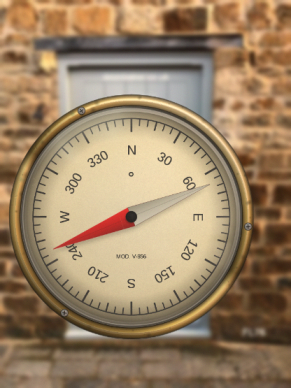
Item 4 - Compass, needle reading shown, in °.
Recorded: 247.5 °
